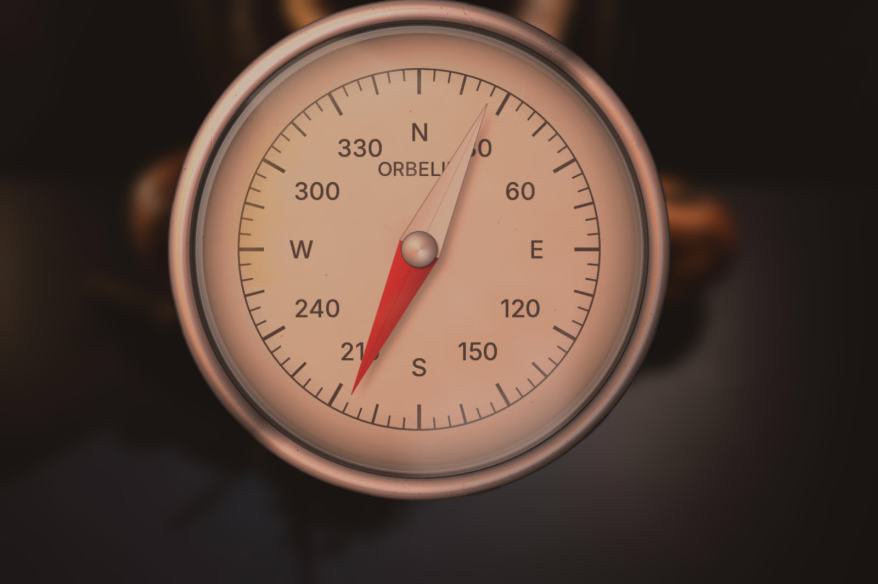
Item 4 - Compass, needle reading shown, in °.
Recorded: 205 °
